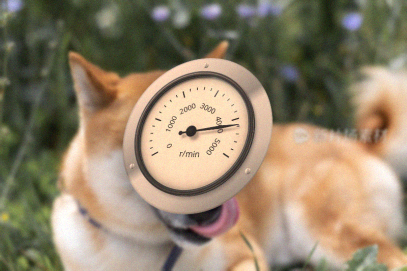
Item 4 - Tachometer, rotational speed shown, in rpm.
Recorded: 4200 rpm
